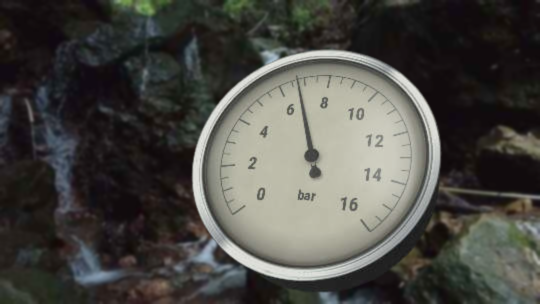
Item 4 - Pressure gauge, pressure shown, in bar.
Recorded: 6.75 bar
